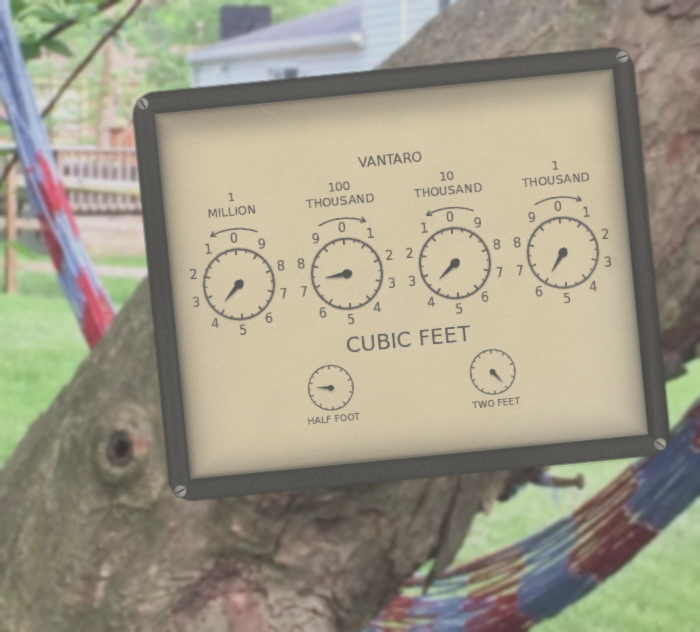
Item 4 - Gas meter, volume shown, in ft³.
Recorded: 373600 ft³
